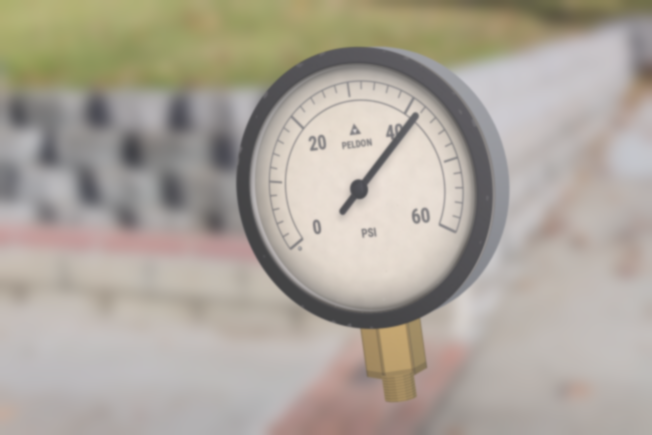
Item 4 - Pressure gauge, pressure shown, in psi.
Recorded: 42 psi
